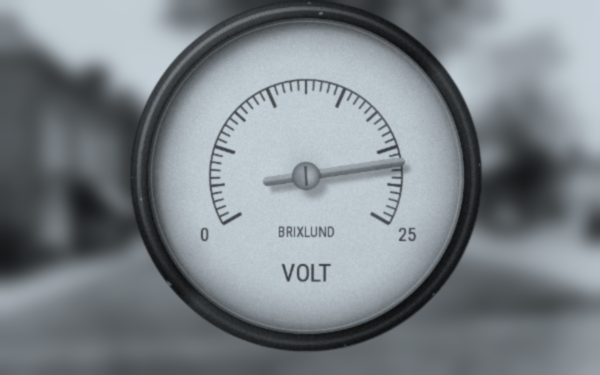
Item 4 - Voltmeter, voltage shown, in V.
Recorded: 21 V
